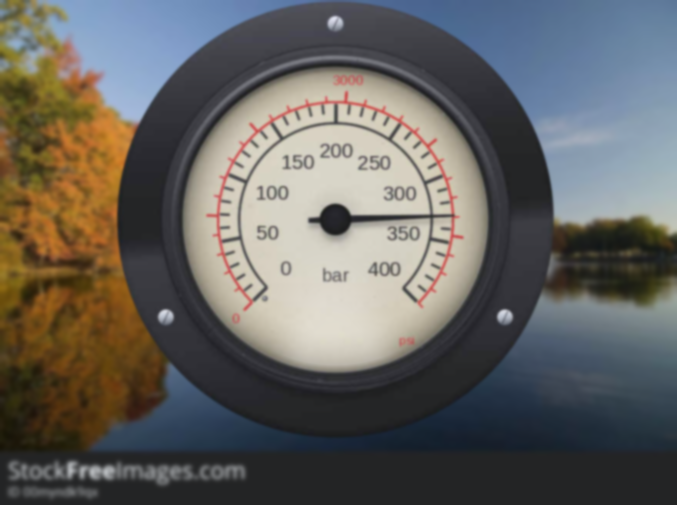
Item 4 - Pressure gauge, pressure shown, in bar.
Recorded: 330 bar
